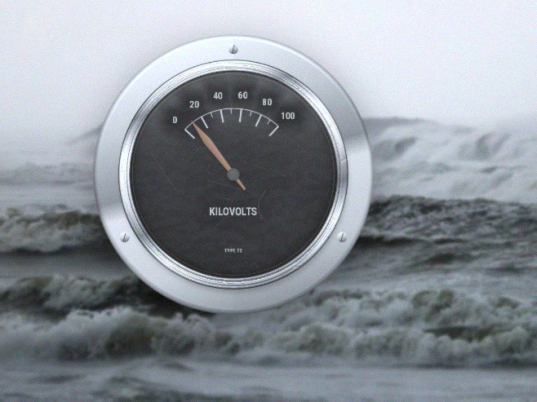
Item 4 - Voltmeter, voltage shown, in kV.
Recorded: 10 kV
